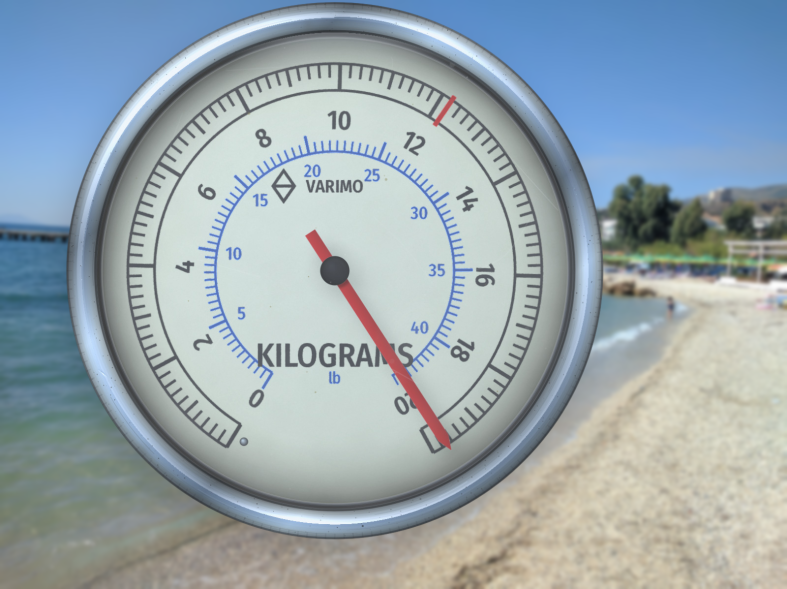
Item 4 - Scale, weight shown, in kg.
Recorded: 19.7 kg
